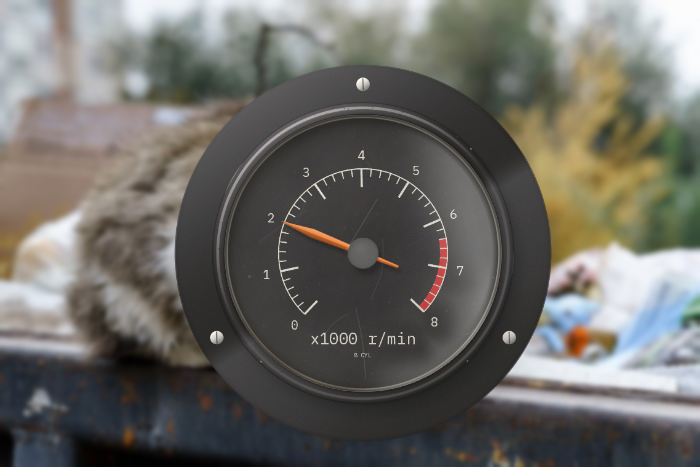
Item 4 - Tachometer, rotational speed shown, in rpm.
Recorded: 2000 rpm
